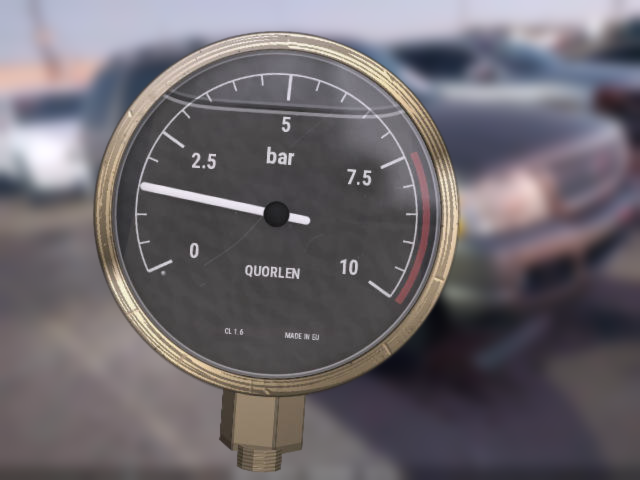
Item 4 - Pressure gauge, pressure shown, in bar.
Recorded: 1.5 bar
